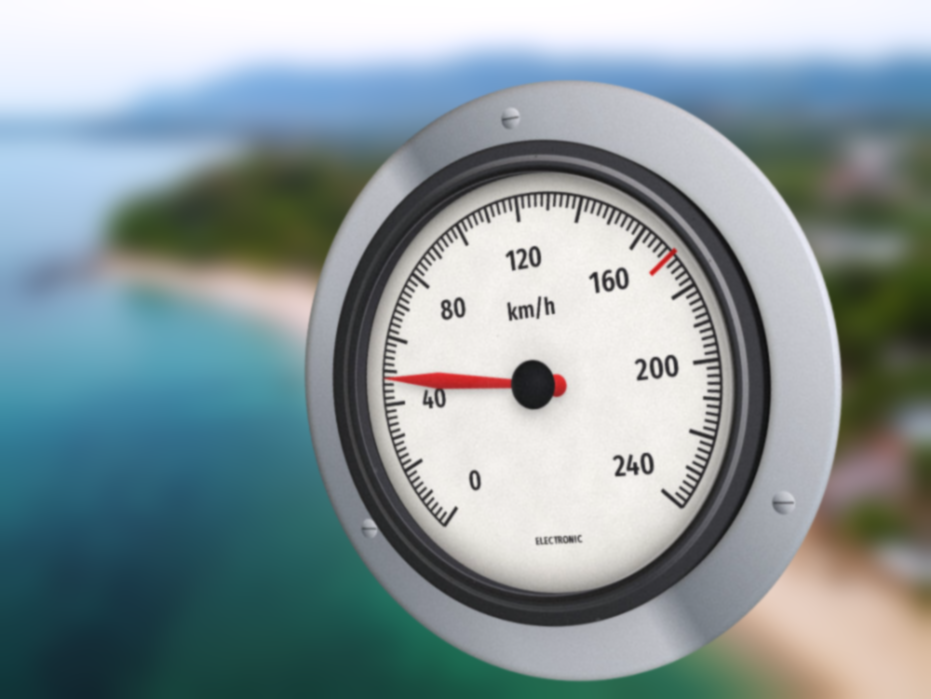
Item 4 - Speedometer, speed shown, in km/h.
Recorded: 48 km/h
